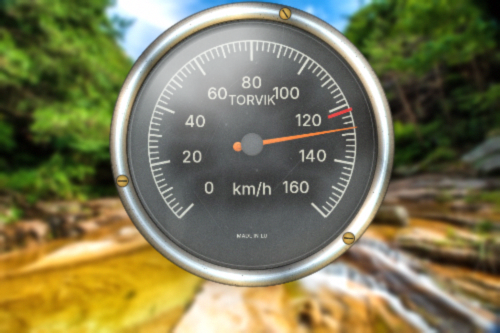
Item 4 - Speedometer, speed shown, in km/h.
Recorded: 128 km/h
